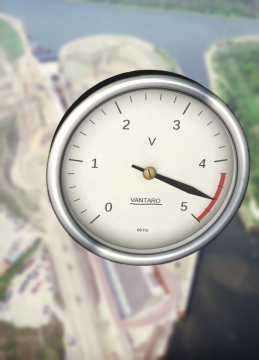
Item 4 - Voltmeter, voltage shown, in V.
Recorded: 4.6 V
